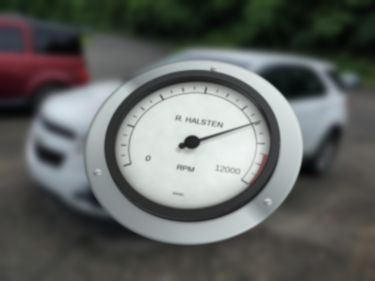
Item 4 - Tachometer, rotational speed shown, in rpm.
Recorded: 9000 rpm
